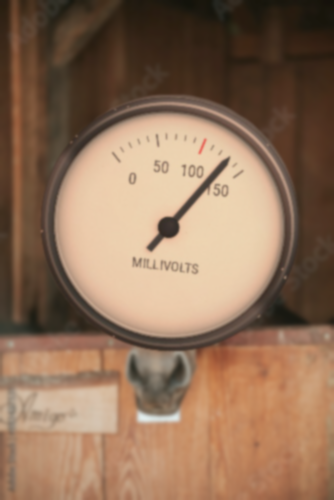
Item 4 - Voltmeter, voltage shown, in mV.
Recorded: 130 mV
